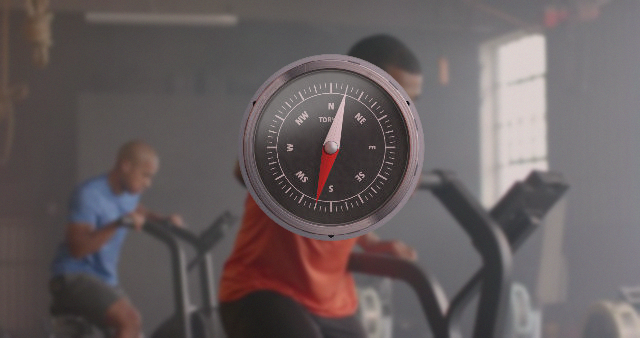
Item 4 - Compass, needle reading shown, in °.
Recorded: 195 °
